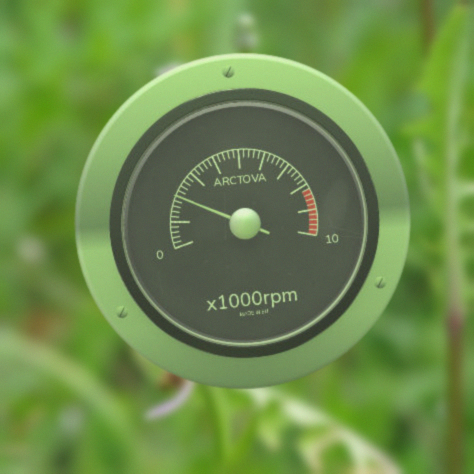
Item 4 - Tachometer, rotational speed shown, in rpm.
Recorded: 2000 rpm
